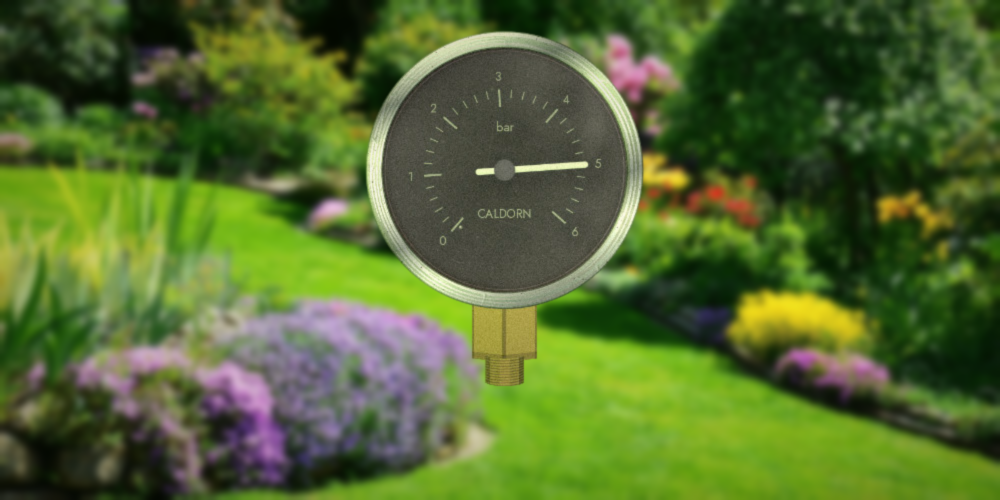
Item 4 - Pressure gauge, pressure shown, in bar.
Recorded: 5 bar
